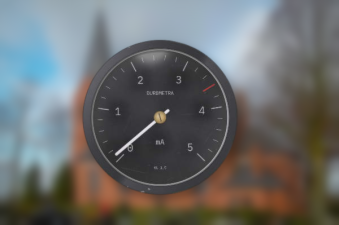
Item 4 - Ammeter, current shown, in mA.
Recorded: 0.1 mA
